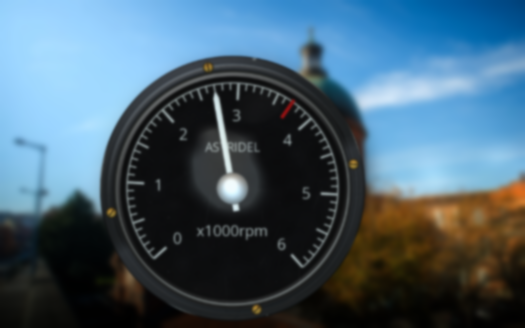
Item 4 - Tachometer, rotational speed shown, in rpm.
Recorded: 2700 rpm
